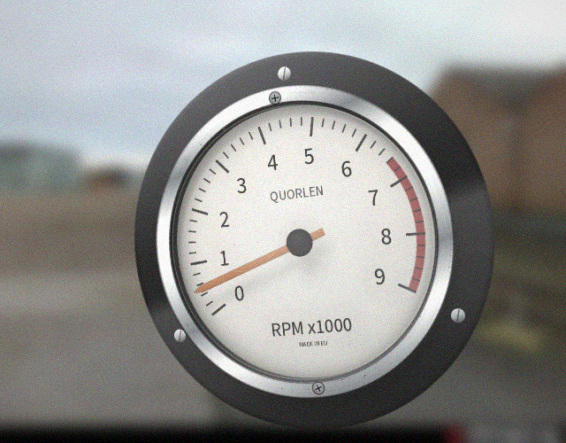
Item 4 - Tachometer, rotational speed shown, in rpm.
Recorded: 500 rpm
